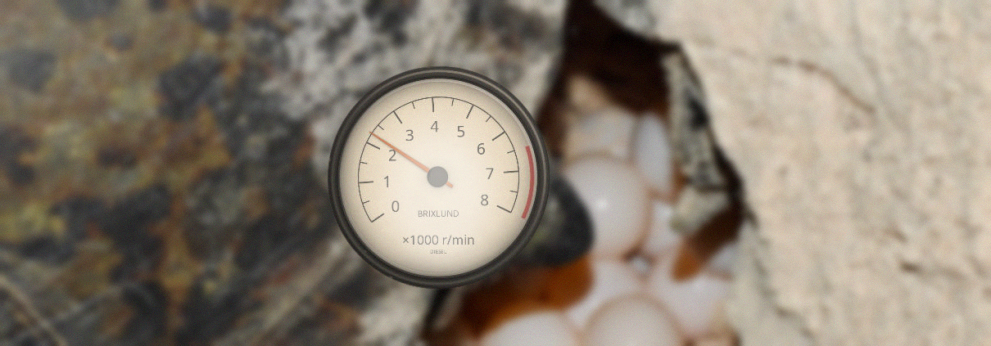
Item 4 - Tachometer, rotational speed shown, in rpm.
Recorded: 2250 rpm
